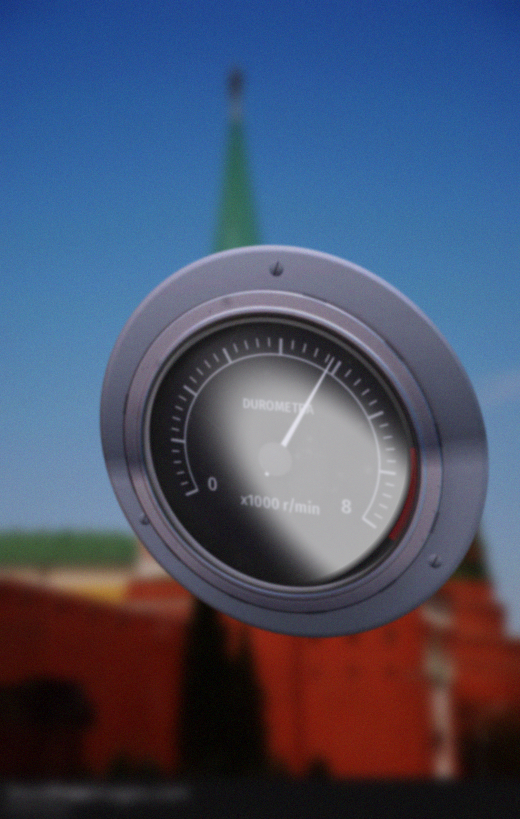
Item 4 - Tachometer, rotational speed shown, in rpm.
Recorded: 4900 rpm
